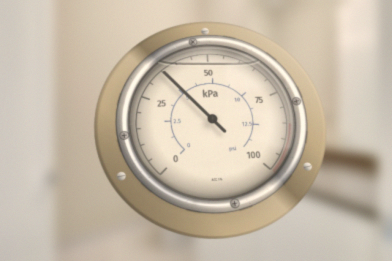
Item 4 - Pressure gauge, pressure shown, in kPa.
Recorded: 35 kPa
